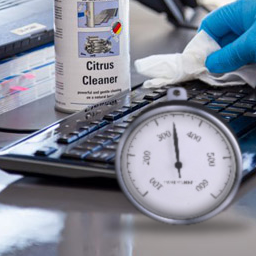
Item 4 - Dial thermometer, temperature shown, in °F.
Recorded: 340 °F
